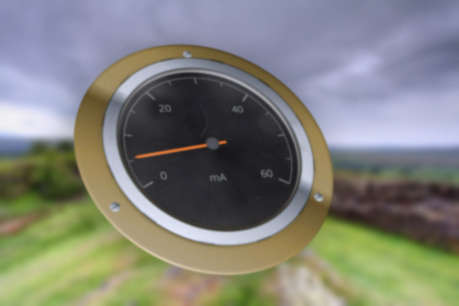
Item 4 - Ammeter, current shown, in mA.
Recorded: 5 mA
